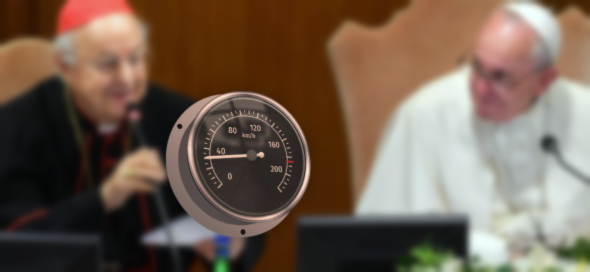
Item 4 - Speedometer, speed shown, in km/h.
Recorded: 30 km/h
